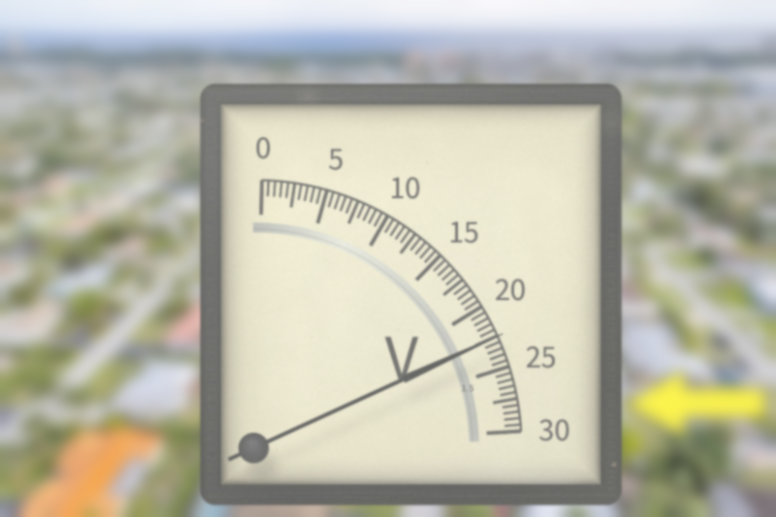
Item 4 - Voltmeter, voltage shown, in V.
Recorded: 22.5 V
